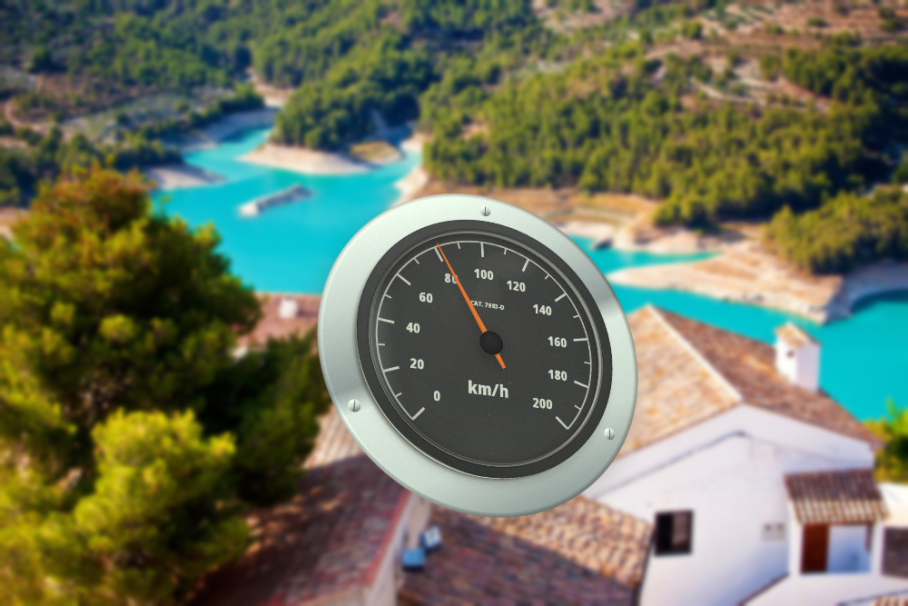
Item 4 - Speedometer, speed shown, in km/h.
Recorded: 80 km/h
